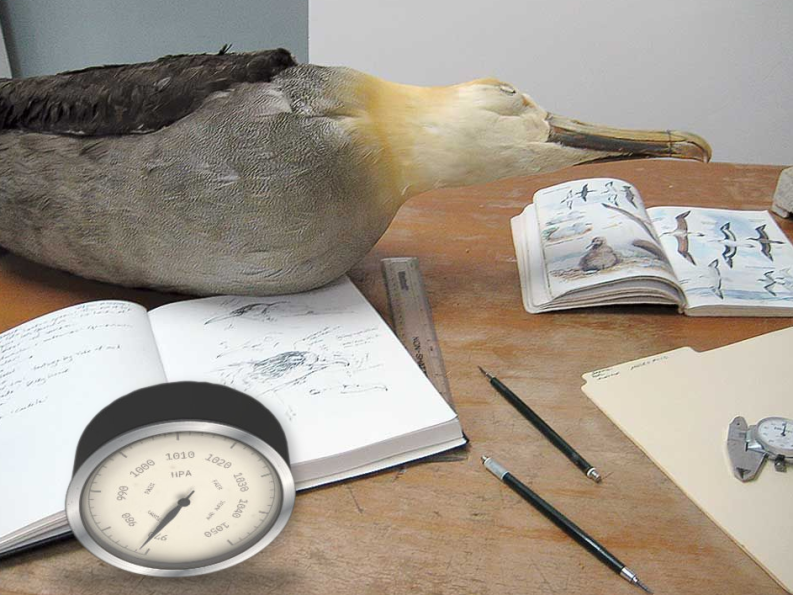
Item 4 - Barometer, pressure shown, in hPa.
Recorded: 972 hPa
